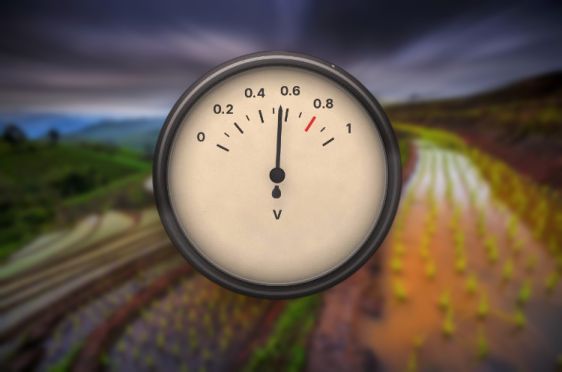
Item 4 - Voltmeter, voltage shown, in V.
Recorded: 0.55 V
